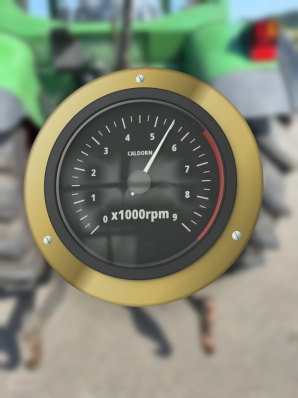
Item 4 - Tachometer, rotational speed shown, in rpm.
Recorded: 5500 rpm
